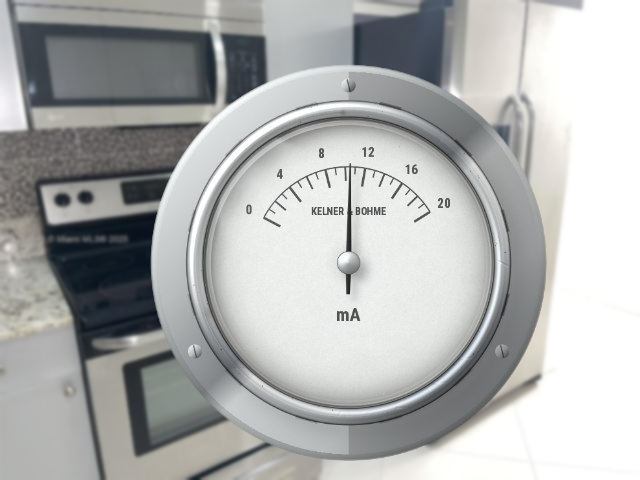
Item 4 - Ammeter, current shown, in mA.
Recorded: 10.5 mA
